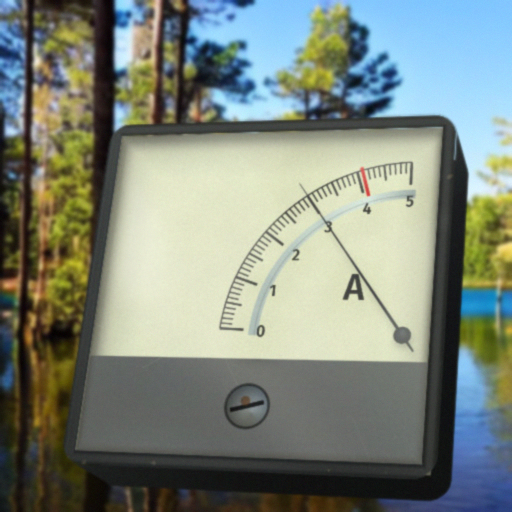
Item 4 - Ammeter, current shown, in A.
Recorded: 3 A
